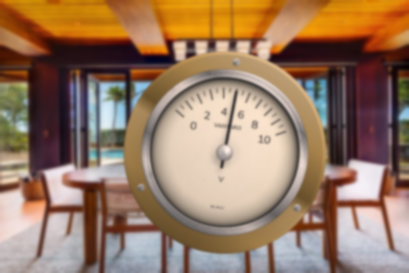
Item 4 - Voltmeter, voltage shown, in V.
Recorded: 5 V
